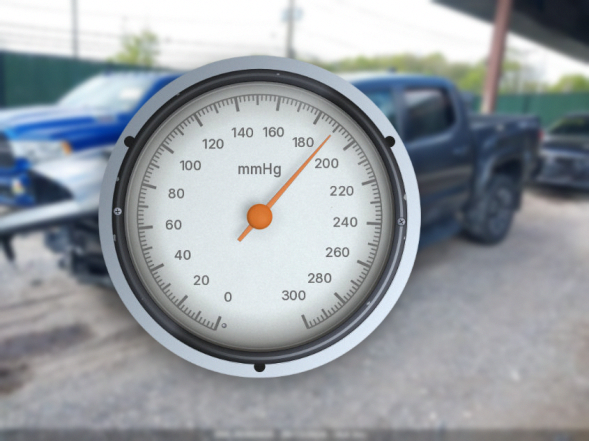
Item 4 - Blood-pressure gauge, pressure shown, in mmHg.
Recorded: 190 mmHg
